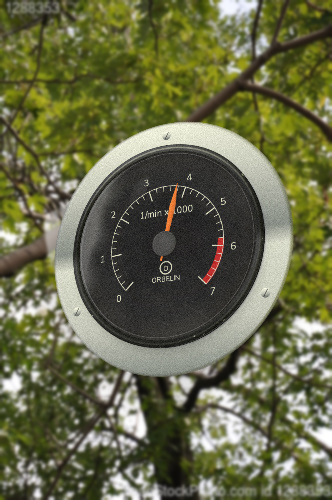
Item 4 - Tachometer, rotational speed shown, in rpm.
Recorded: 3800 rpm
